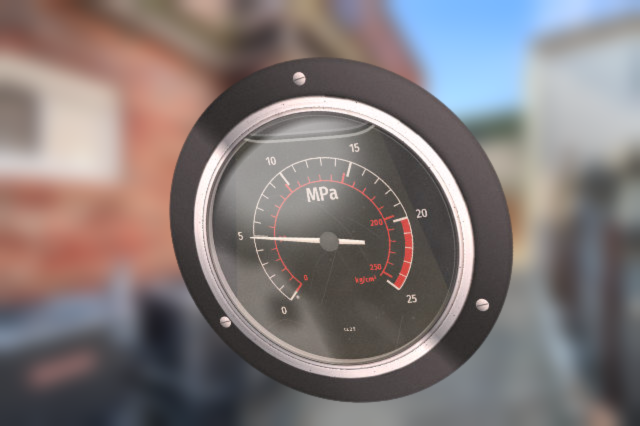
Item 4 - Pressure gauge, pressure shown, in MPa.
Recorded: 5 MPa
